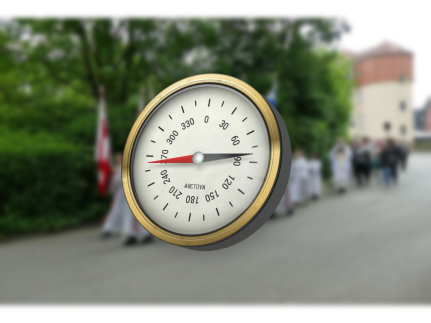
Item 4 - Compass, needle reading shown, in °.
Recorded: 262.5 °
